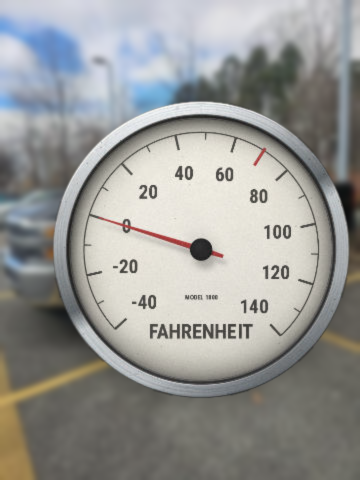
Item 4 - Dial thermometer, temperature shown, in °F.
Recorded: 0 °F
